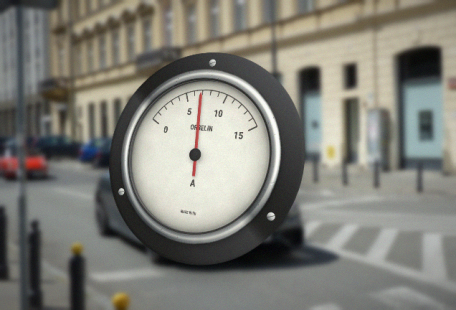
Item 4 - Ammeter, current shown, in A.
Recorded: 7 A
